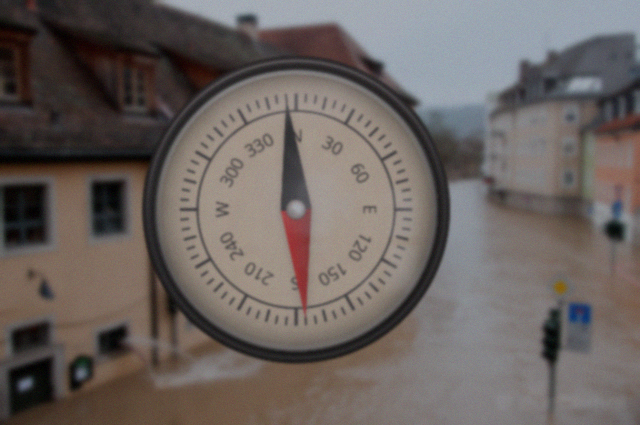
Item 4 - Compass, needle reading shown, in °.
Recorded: 175 °
